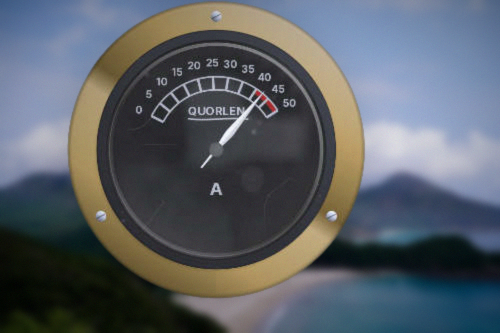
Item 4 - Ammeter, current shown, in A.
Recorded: 42.5 A
